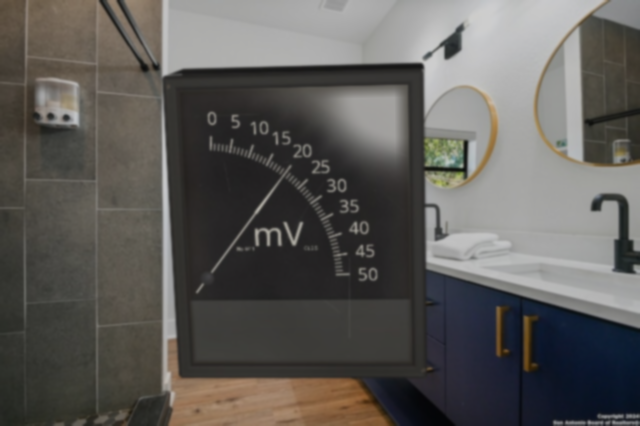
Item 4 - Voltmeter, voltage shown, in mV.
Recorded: 20 mV
